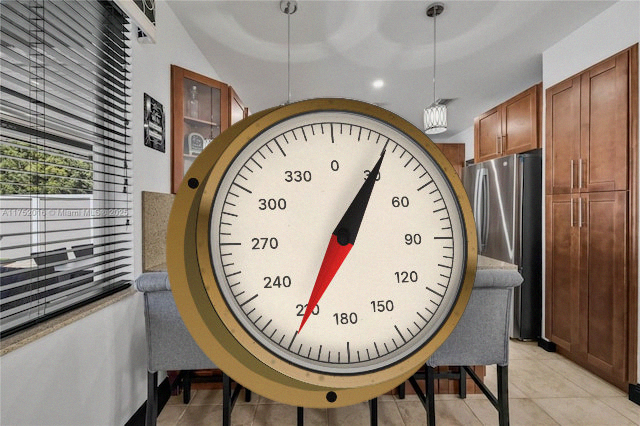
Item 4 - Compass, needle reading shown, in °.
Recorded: 210 °
